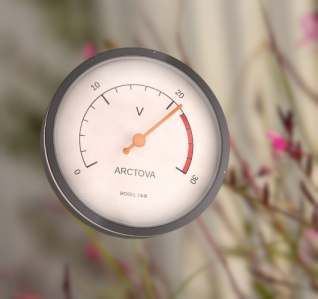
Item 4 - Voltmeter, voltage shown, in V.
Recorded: 21 V
